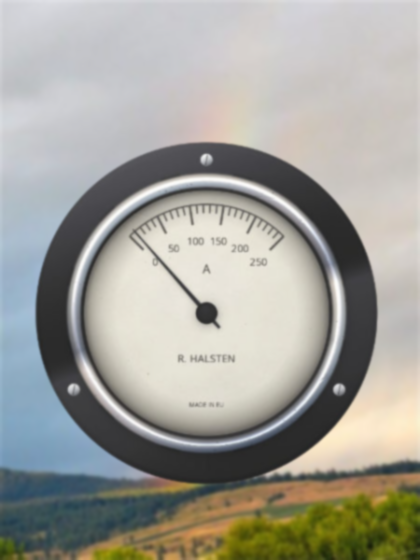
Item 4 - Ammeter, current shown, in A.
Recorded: 10 A
